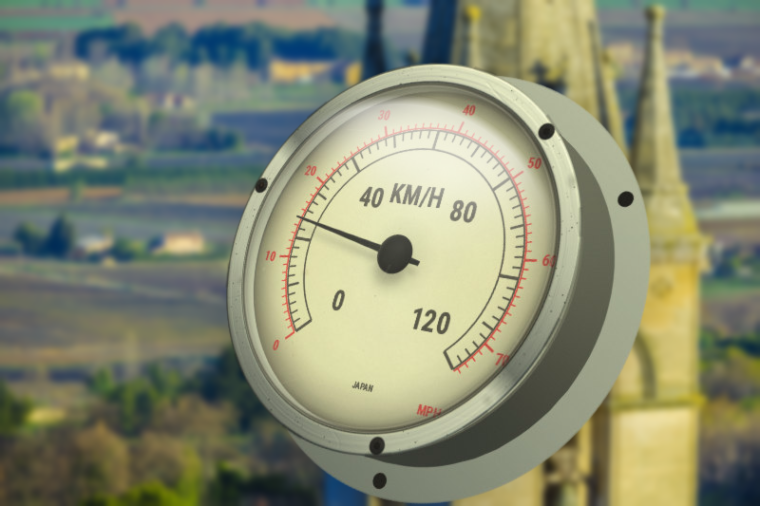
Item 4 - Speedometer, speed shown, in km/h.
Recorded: 24 km/h
